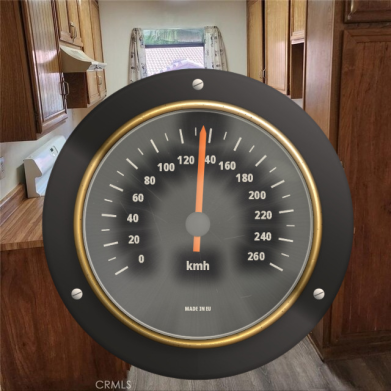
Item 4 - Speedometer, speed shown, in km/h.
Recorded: 135 km/h
